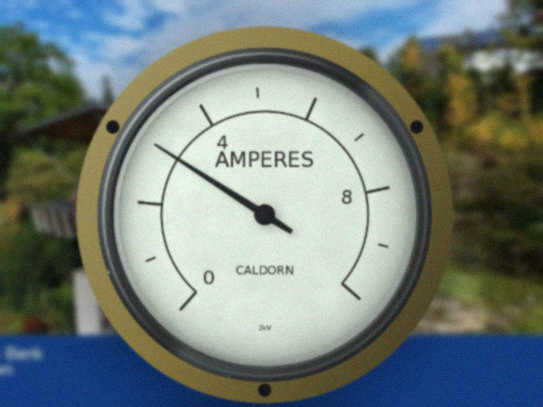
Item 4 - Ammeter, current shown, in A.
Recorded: 3 A
